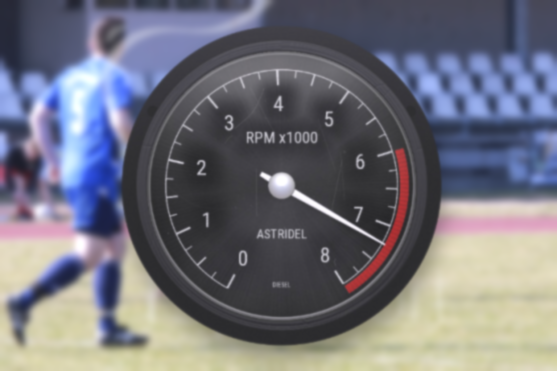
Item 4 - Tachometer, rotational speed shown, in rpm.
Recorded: 7250 rpm
